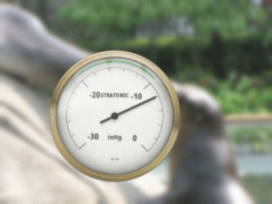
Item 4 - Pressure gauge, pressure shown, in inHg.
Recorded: -8 inHg
